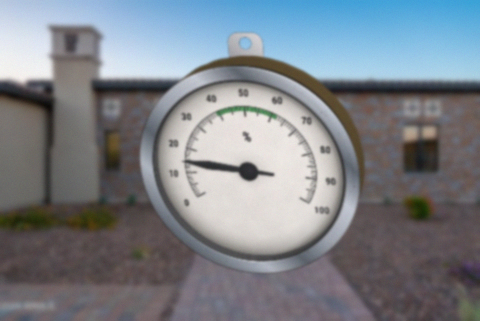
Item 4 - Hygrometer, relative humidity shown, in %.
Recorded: 15 %
